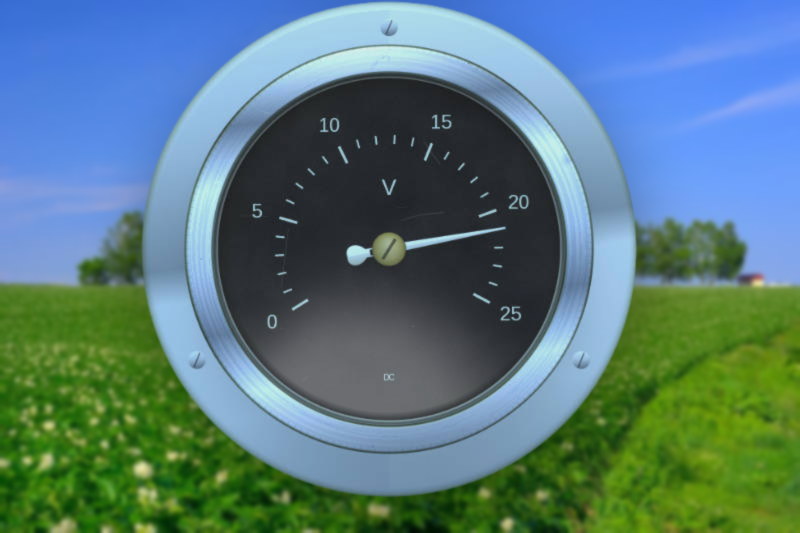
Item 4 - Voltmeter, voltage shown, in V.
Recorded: 21 V
